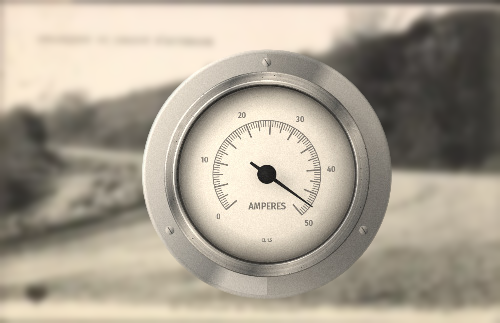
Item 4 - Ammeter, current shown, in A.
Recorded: 47.5 A
